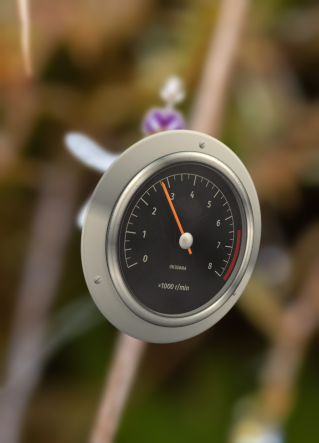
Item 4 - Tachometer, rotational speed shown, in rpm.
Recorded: 2750 rpm
